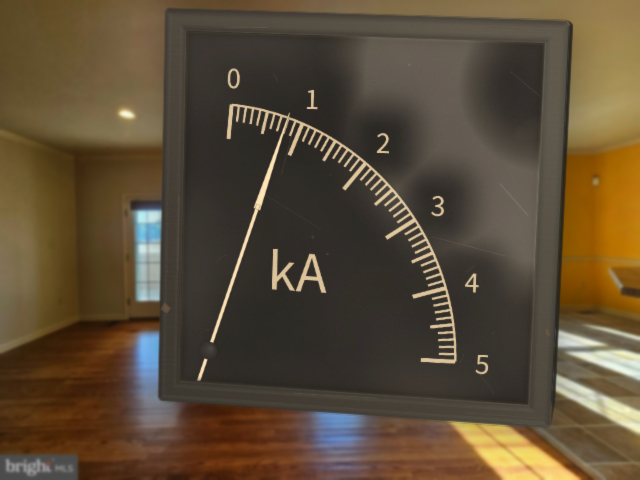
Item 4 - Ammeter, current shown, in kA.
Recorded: 0.8 kA
